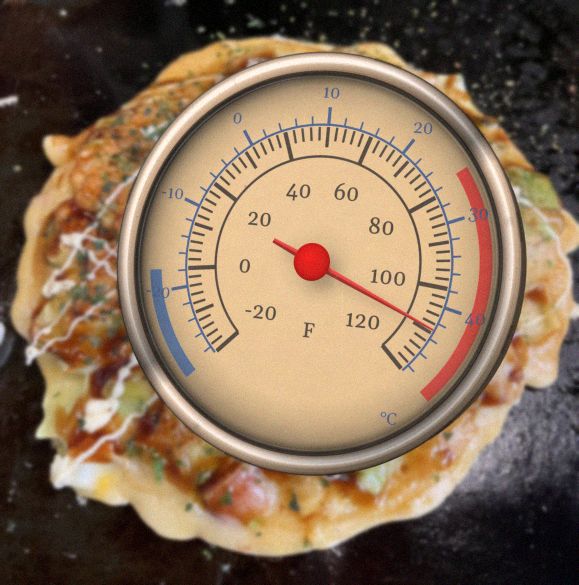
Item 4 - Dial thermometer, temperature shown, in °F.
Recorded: 109 °F
